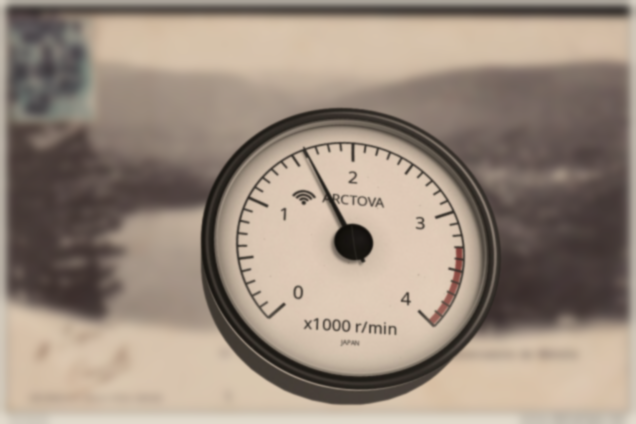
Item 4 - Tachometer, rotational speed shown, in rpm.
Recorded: 1600 rpm
